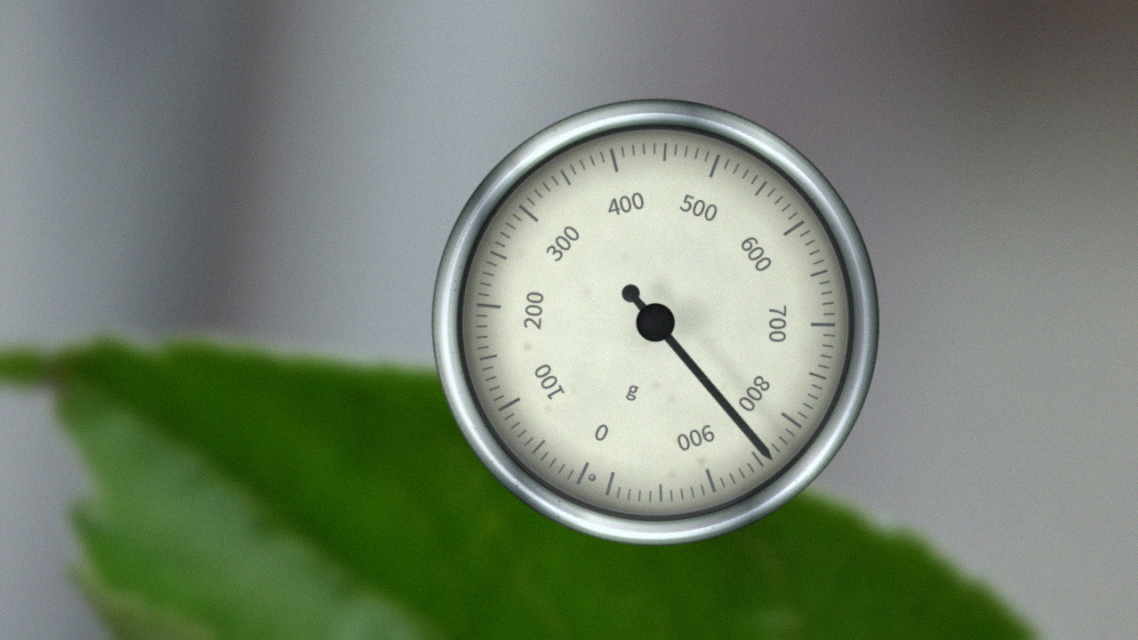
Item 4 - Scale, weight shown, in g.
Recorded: 840 g
